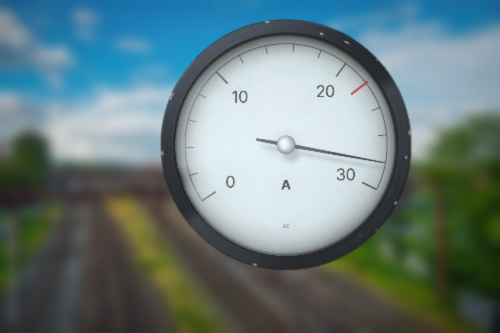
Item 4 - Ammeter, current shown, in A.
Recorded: 28 A
